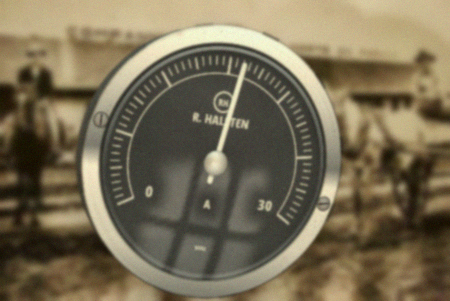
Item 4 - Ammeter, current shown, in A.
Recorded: 16 A
